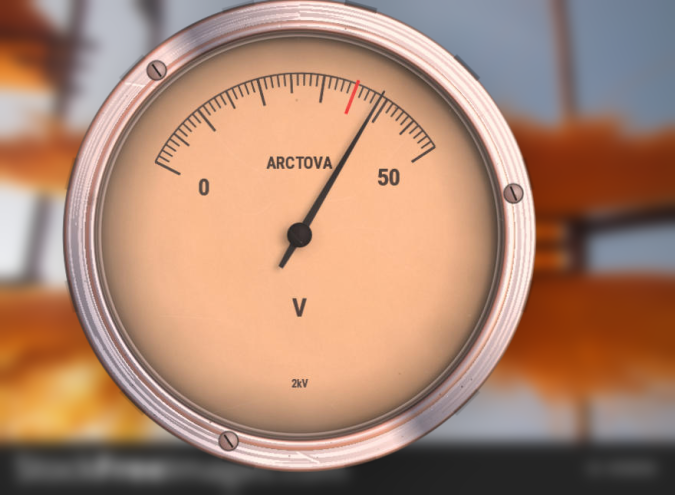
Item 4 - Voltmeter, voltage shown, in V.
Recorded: 39 V
